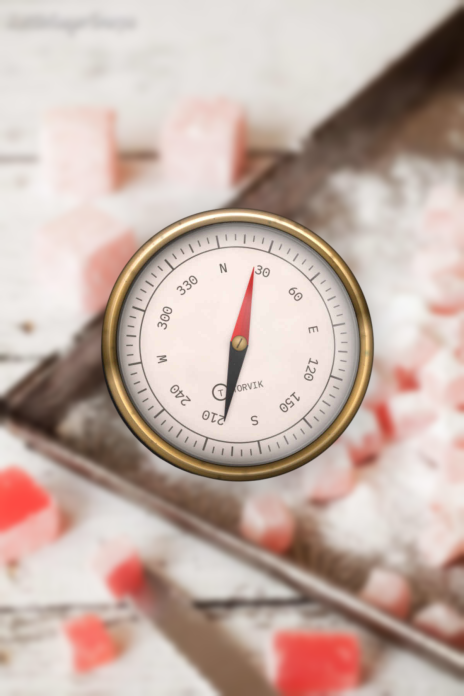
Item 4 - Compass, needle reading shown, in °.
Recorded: 22.5 °
